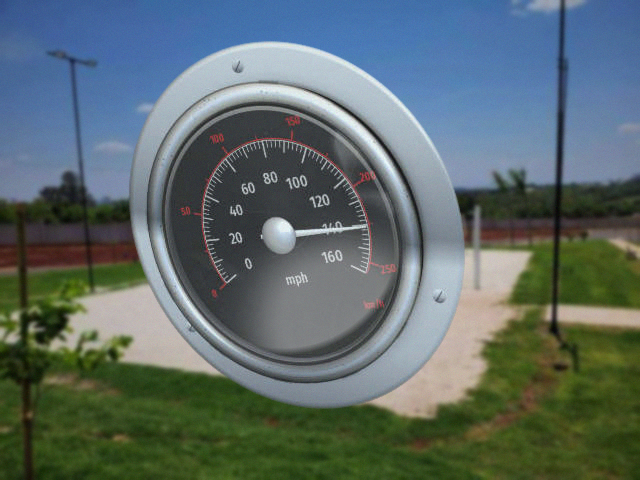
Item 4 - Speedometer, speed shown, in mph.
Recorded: 140 mph
